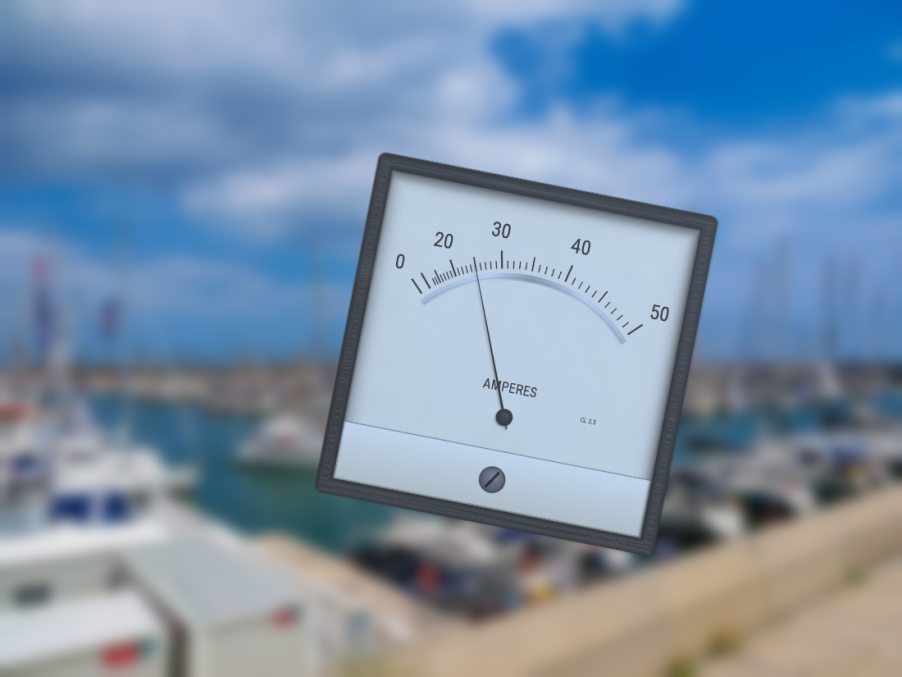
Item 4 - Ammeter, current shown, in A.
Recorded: 25 A
